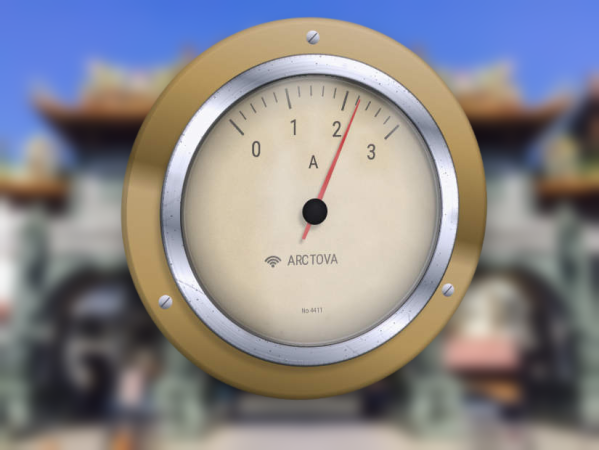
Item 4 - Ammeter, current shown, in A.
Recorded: 2.2 A
